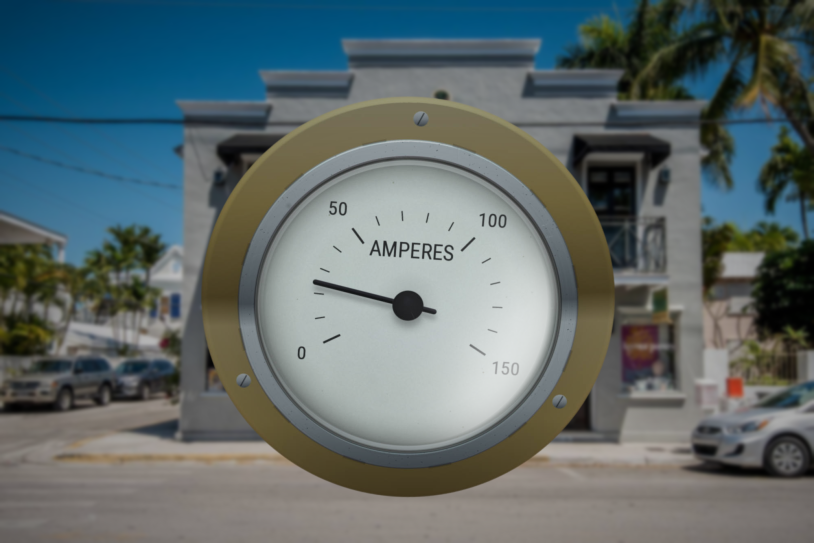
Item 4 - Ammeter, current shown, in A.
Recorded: 25 A
